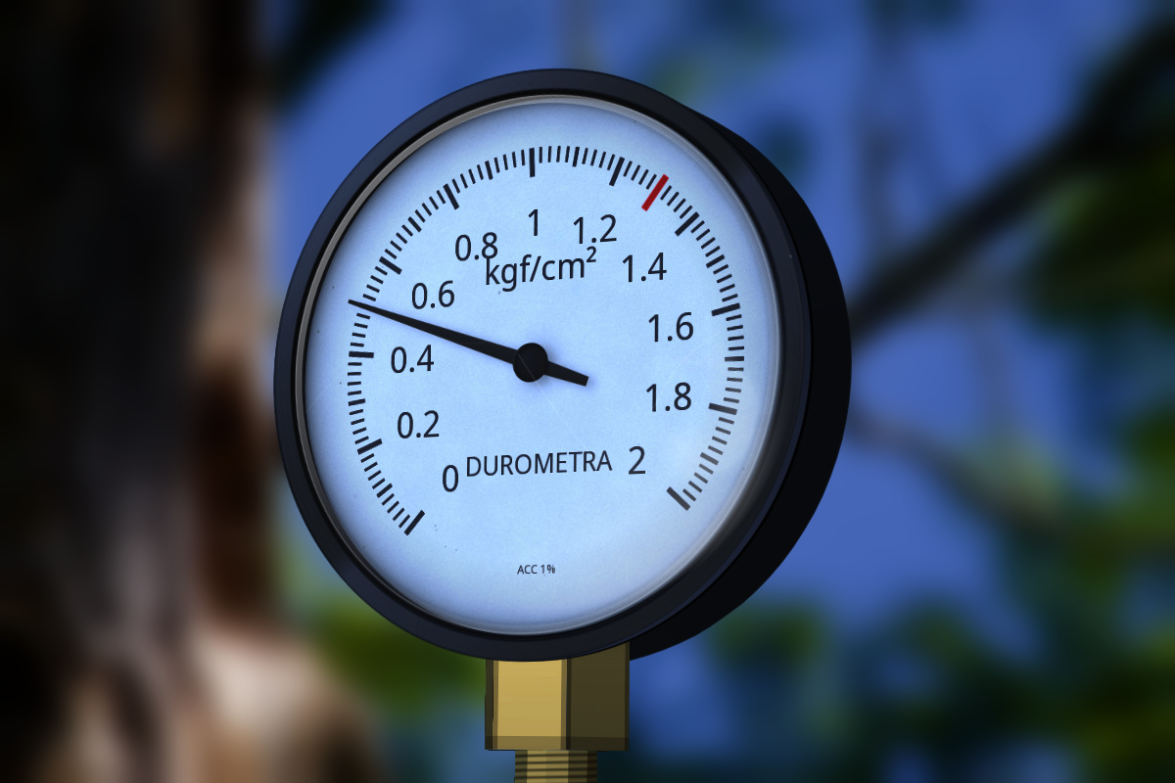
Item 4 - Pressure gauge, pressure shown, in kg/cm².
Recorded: 0.5 kg/cm²
